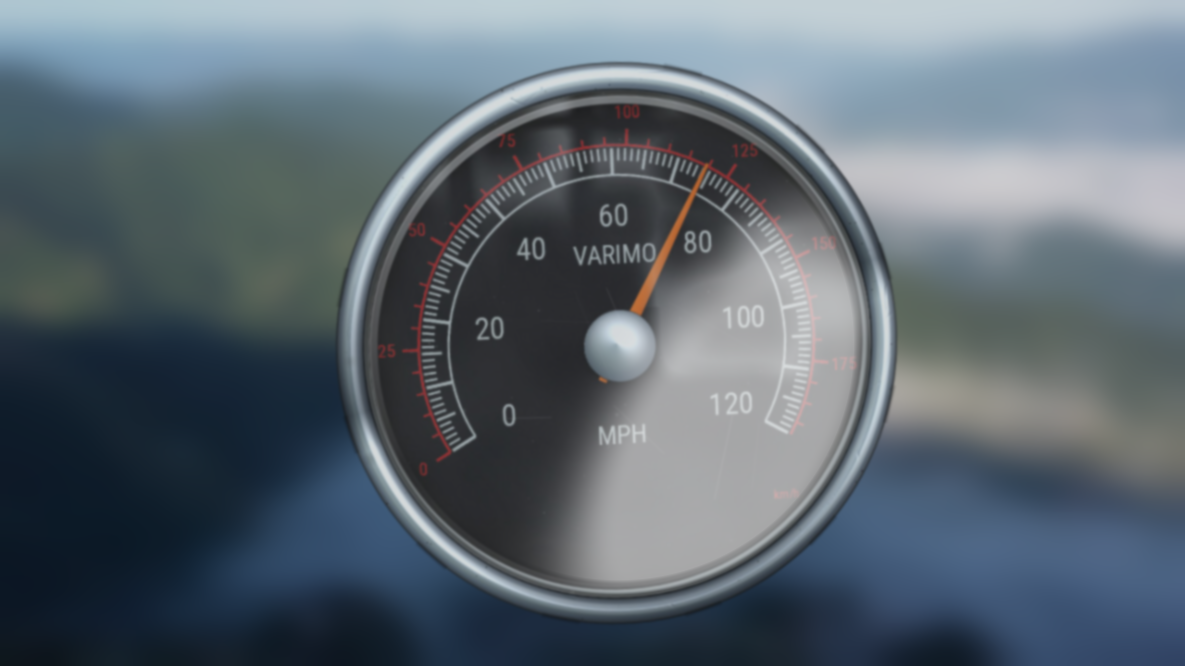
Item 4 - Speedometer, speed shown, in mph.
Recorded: 74 mph
